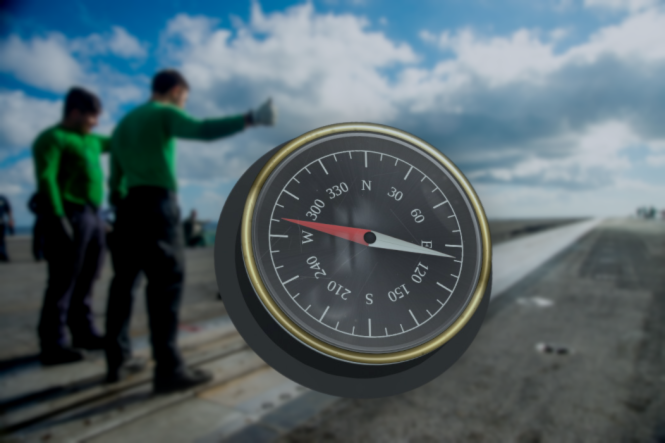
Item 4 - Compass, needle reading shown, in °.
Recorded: 280 °
